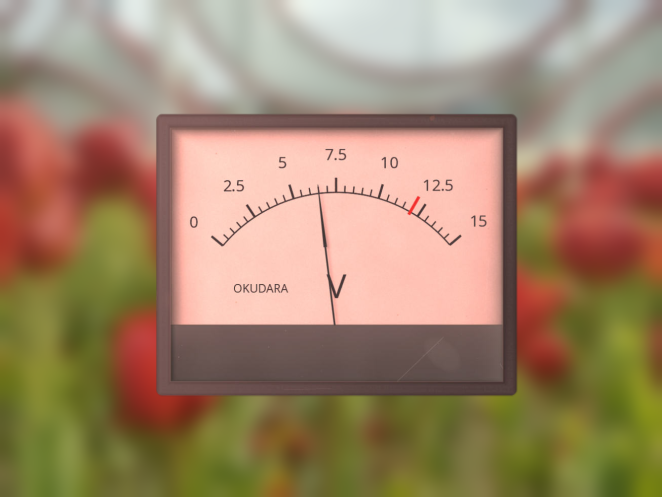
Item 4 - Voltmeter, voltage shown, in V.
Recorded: 6.5 V
